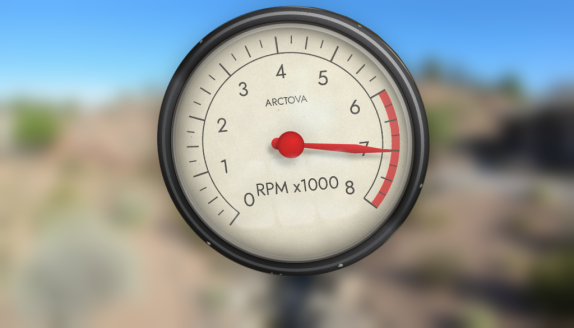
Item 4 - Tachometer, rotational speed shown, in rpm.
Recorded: 7000 rpm
